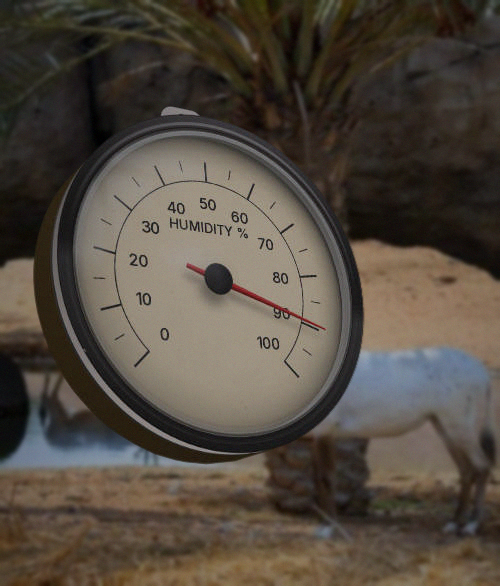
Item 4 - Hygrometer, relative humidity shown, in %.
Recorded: 90 %
